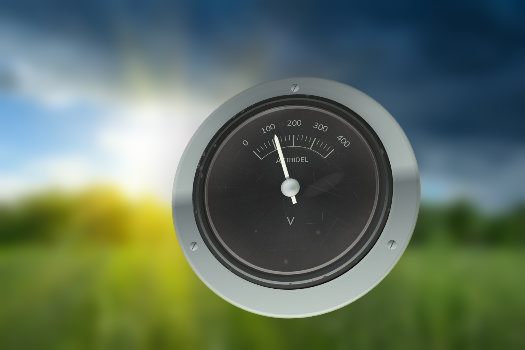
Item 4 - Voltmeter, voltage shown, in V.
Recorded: 120 V
